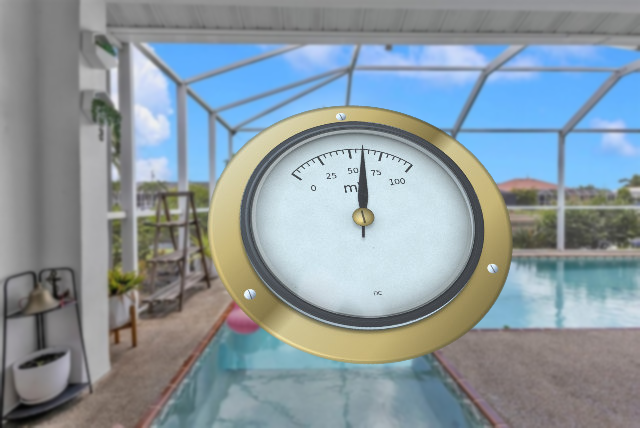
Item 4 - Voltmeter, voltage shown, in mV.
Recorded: 60 mV
